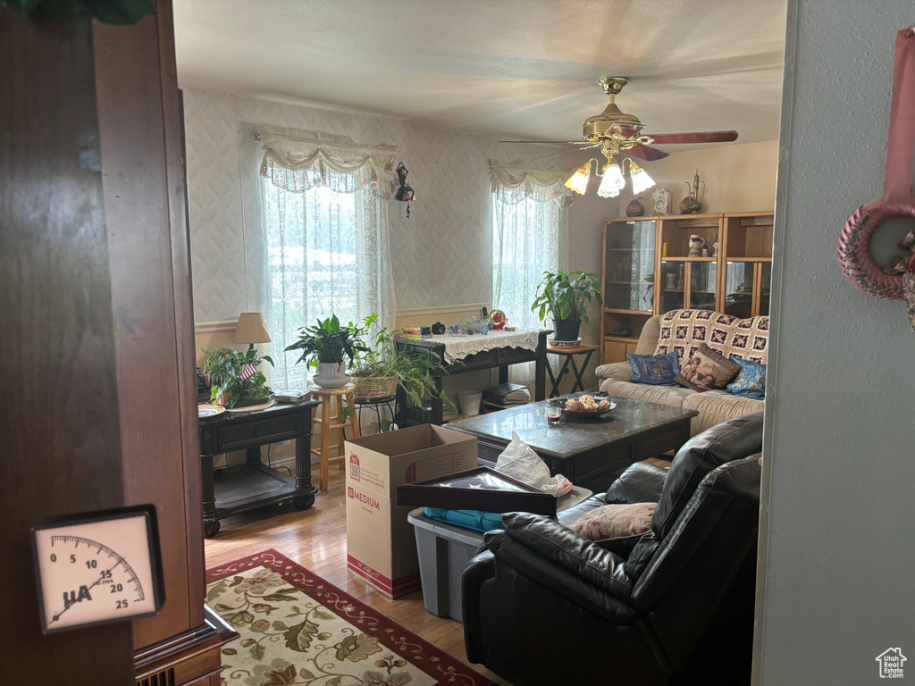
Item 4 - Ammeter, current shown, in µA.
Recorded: 15 µA
